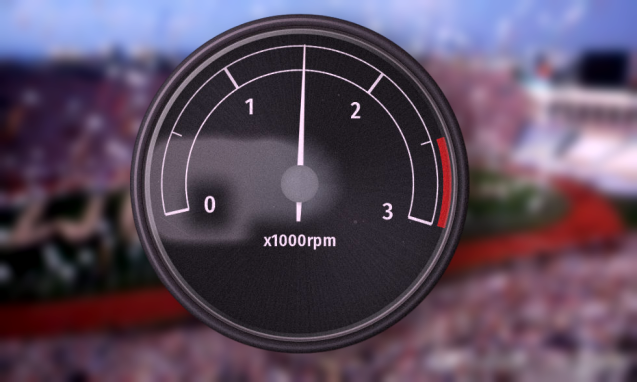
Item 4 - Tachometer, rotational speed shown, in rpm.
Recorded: 1500 rpm
